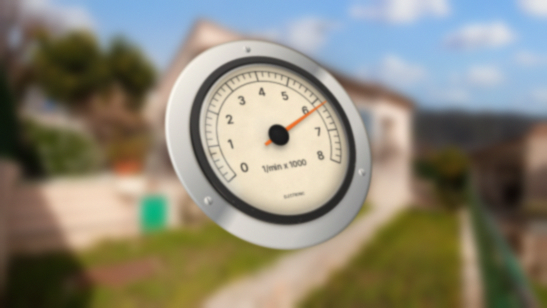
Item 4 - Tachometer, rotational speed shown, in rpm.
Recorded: 6200 rpm
